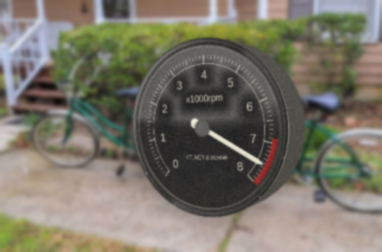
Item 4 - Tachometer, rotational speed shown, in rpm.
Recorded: 7500 rpm
